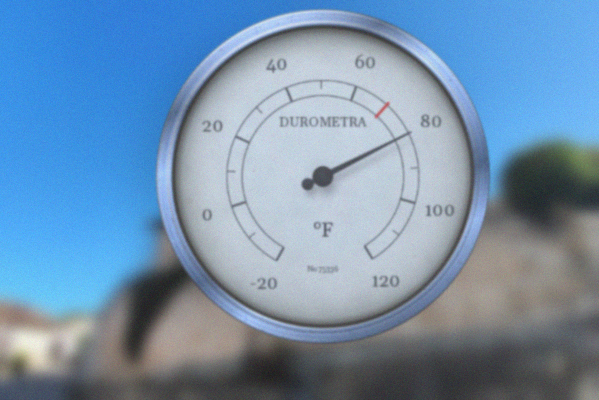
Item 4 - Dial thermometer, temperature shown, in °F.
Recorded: 80 °F
